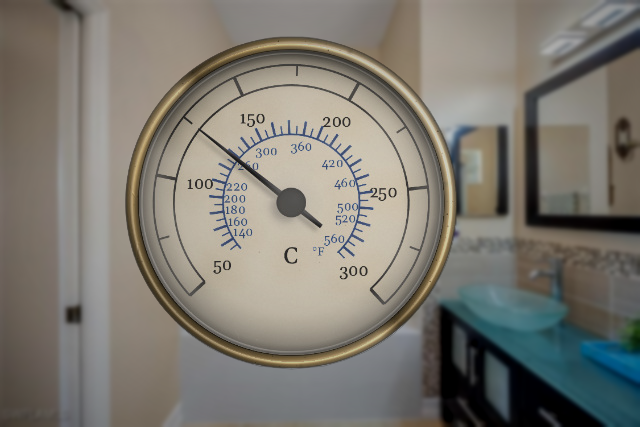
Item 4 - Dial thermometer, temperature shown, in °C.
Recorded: 125 °C
